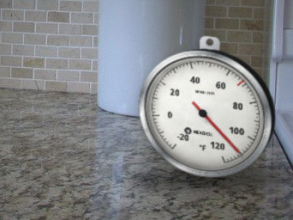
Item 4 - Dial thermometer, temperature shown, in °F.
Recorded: 110 °F
